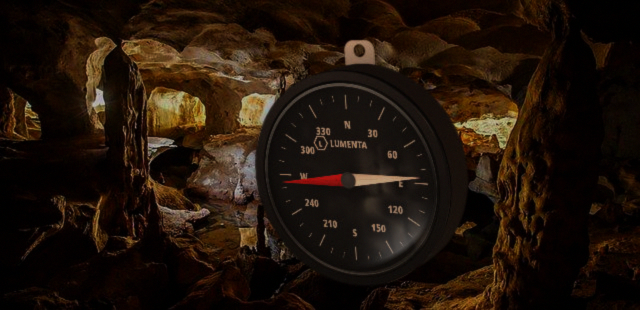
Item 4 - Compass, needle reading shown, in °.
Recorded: 265 °
